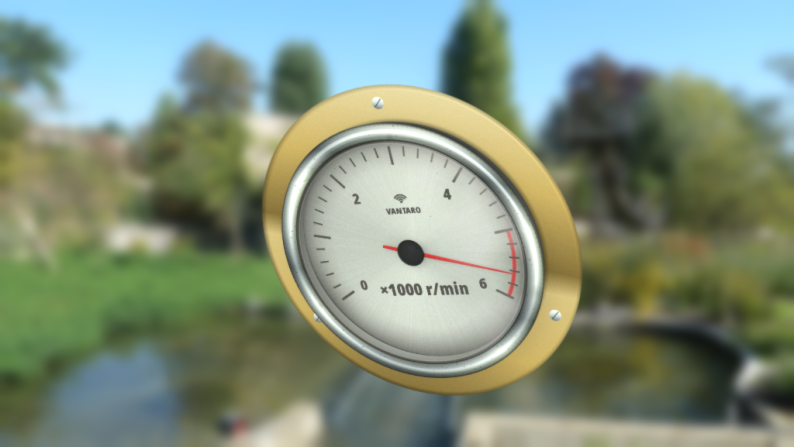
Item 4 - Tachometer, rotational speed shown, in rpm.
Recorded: 5600 rpm
